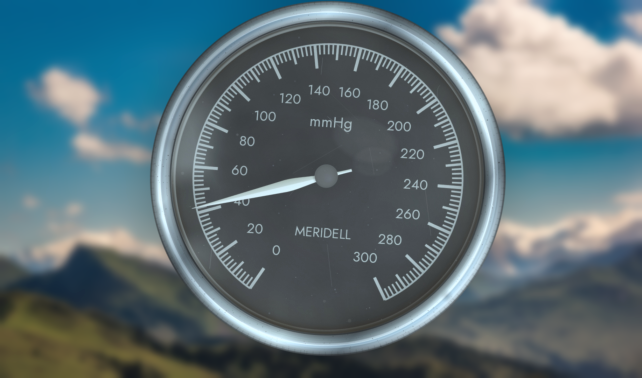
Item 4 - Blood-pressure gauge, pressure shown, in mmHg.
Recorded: 42 mmHg
